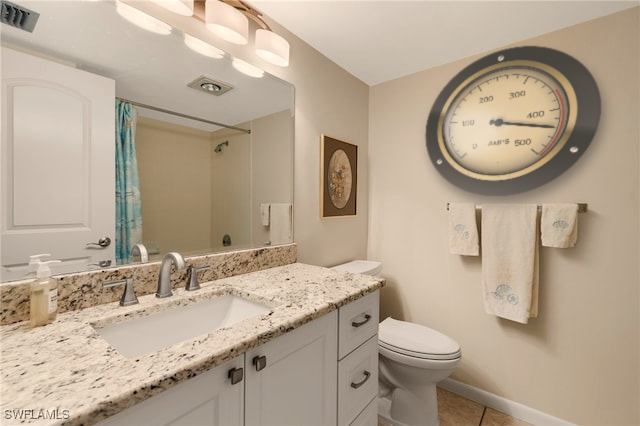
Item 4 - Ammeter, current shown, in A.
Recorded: 440 A
